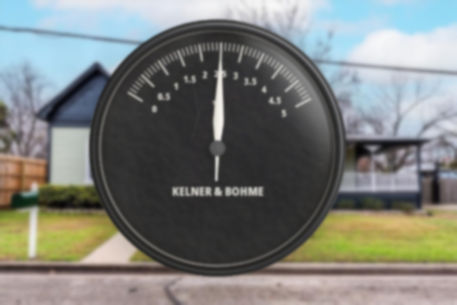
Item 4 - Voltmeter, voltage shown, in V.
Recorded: 2.5 V
